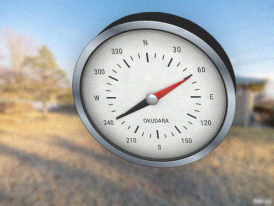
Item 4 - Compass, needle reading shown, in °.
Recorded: 60 °
